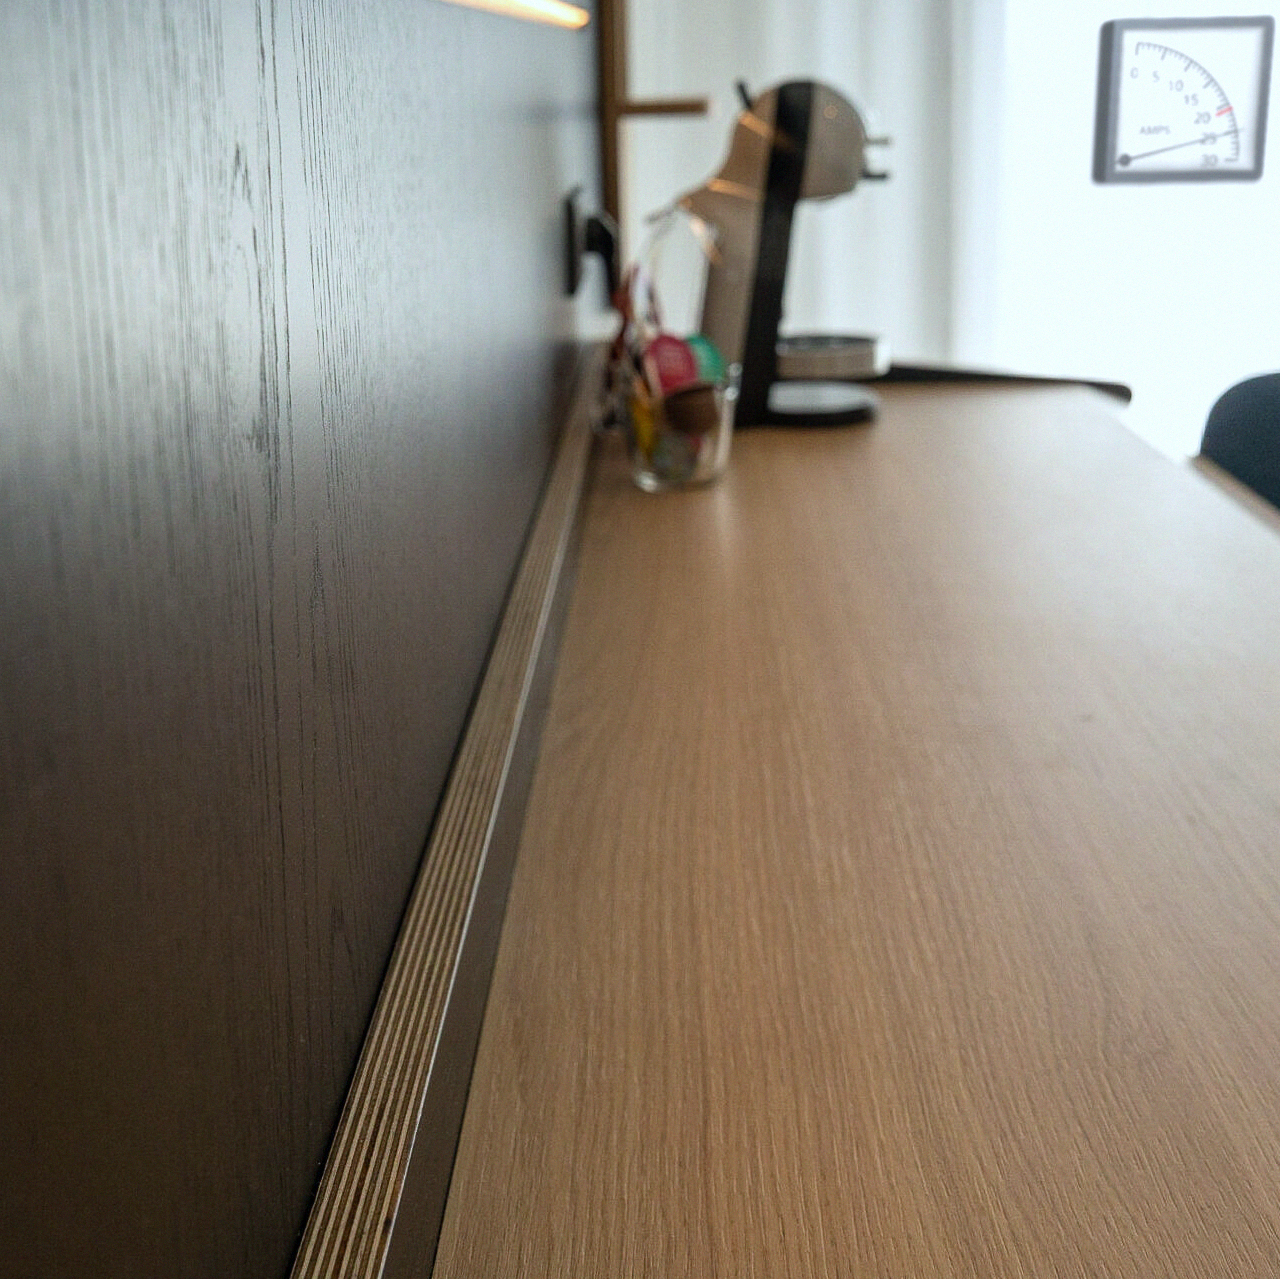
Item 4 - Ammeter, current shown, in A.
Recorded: 25 A
